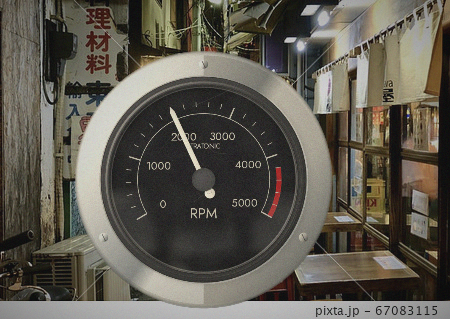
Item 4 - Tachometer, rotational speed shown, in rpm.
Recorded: 2000 rpm
